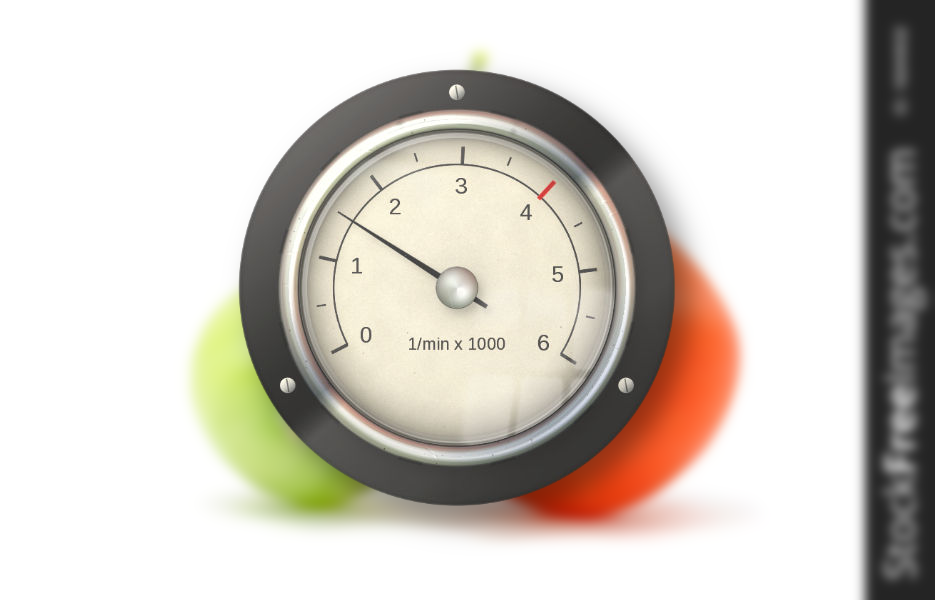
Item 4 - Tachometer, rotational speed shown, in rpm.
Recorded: 1500 rpm
